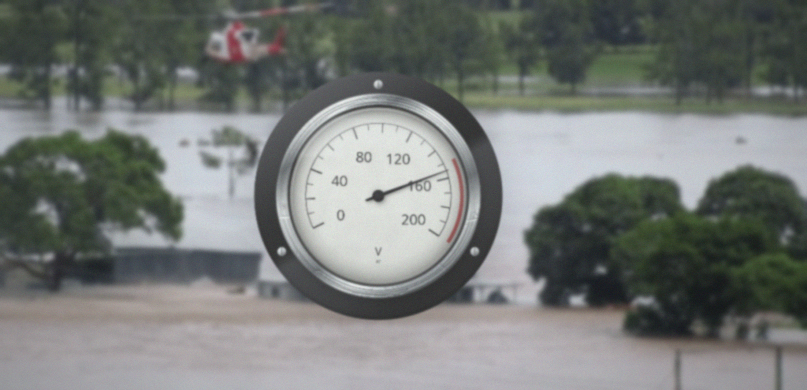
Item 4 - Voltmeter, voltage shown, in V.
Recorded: 155 V
